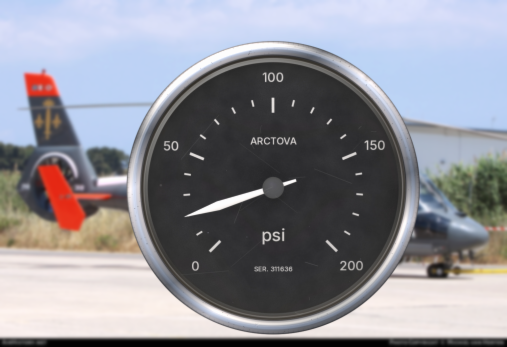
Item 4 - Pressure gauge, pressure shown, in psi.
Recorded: 20 psi
